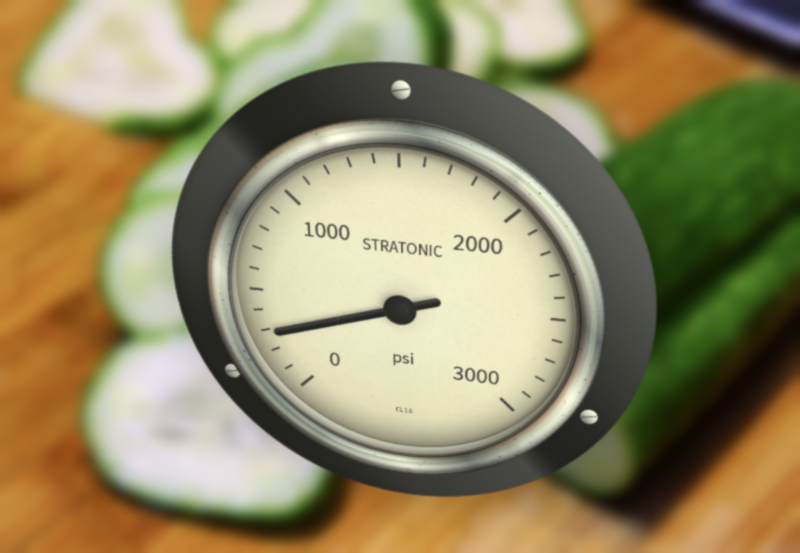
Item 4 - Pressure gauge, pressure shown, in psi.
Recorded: 300 psi
